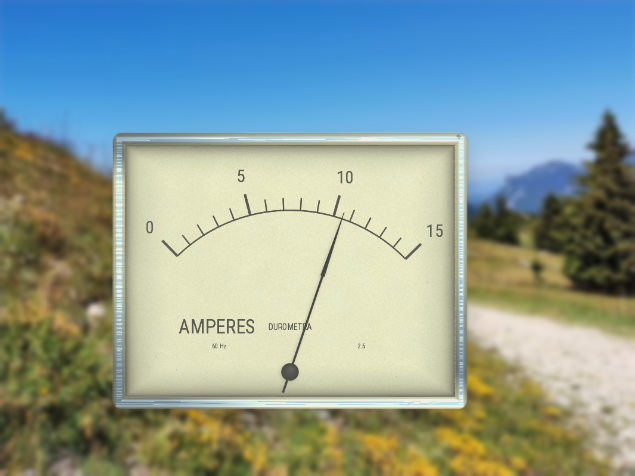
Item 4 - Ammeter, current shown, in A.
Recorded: 10.5 A
